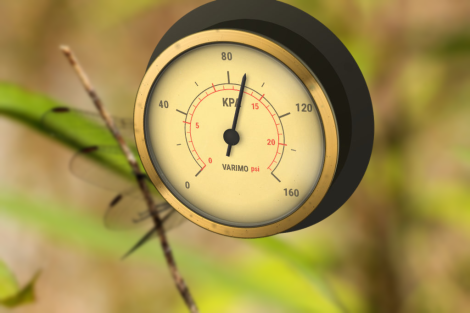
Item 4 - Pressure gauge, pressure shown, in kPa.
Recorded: 90 kPa
